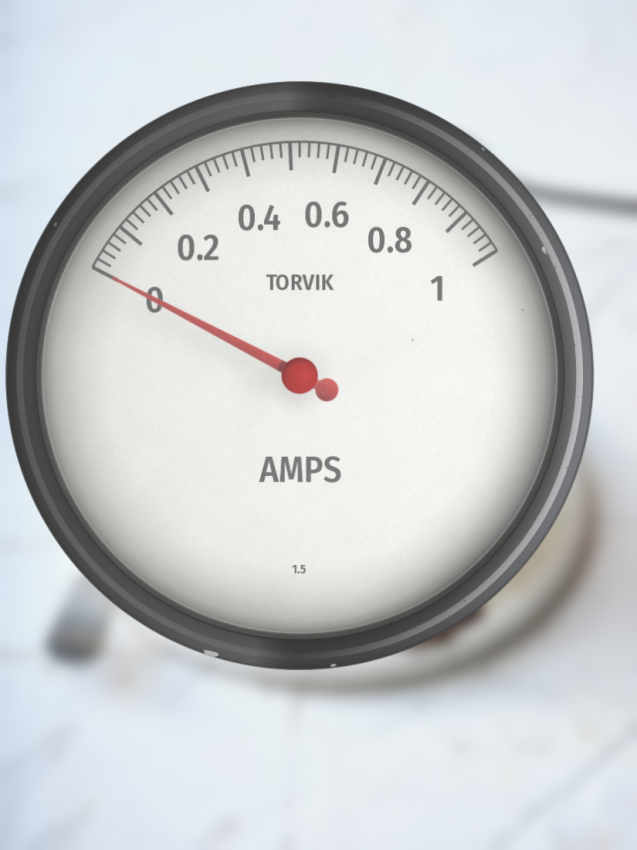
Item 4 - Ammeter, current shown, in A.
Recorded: 0 A
